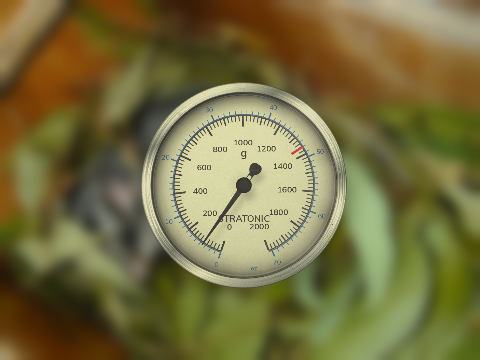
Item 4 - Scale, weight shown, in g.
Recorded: 100 g
